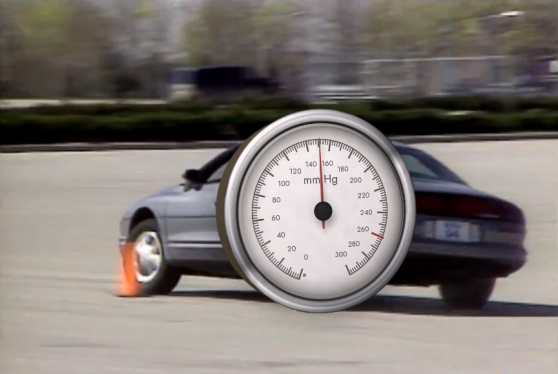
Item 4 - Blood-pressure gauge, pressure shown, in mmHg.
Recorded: 150 mmHg
